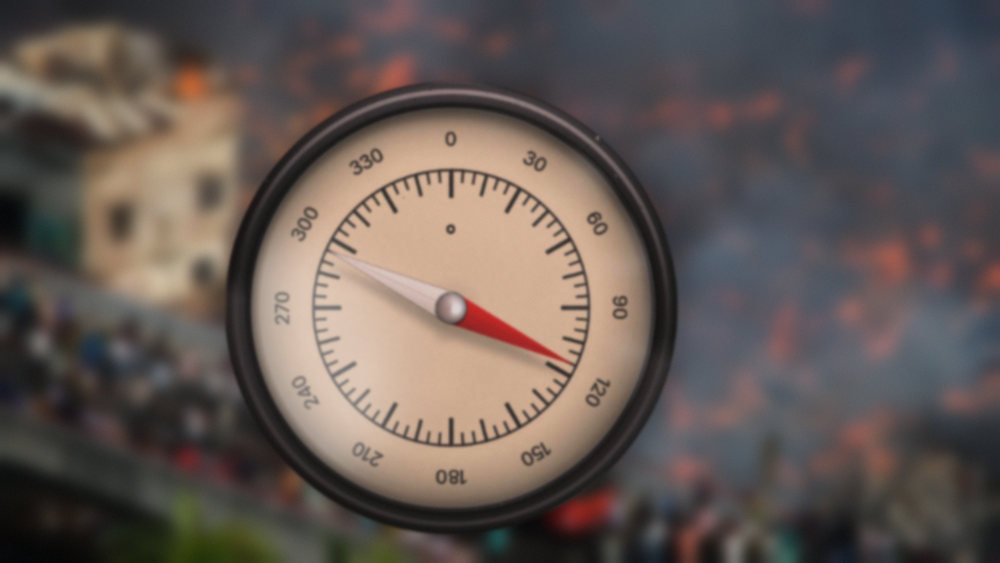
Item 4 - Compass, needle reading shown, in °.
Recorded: 115 °
